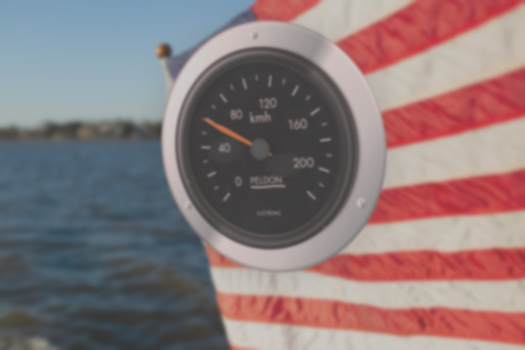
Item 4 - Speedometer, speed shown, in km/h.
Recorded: 60 km/h
